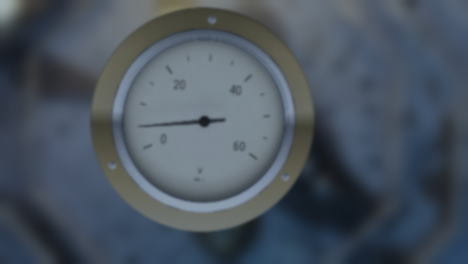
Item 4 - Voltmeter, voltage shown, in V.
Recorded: 5 V
